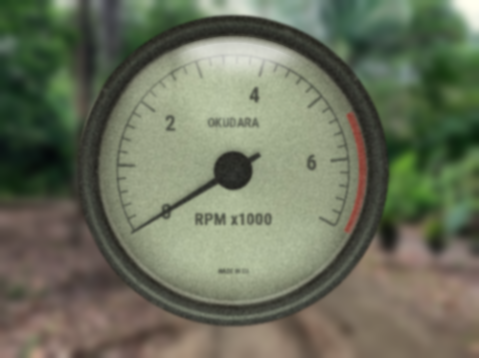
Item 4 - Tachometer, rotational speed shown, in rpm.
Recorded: 0 rpm
